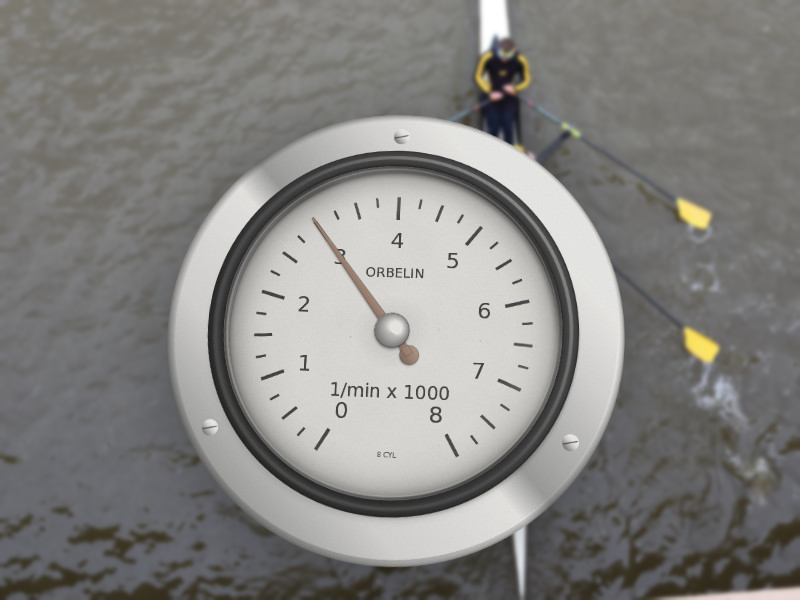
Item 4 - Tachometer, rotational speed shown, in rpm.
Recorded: 3000 rpm
